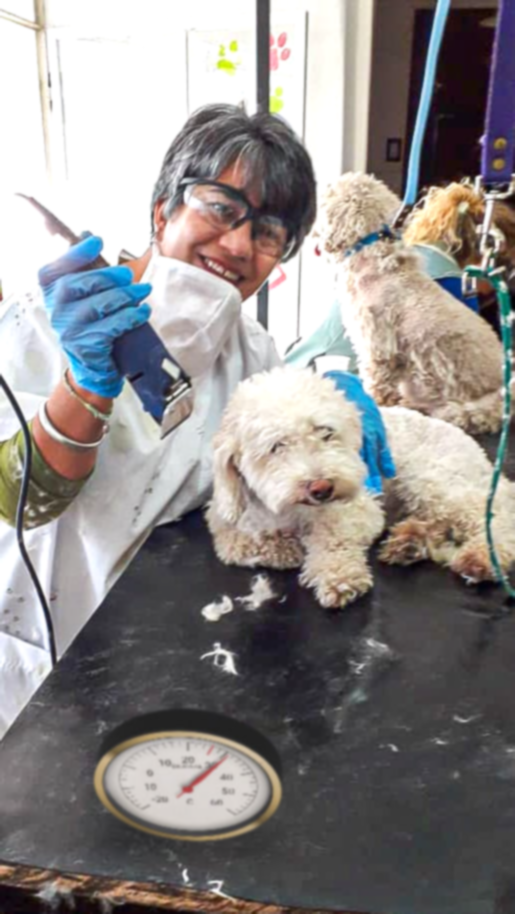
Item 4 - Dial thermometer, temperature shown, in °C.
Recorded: 30 °C
